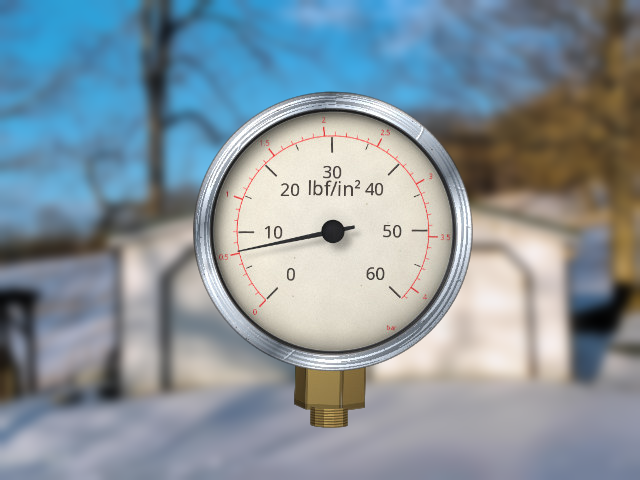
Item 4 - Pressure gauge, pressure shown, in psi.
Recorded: 7.5 psi
